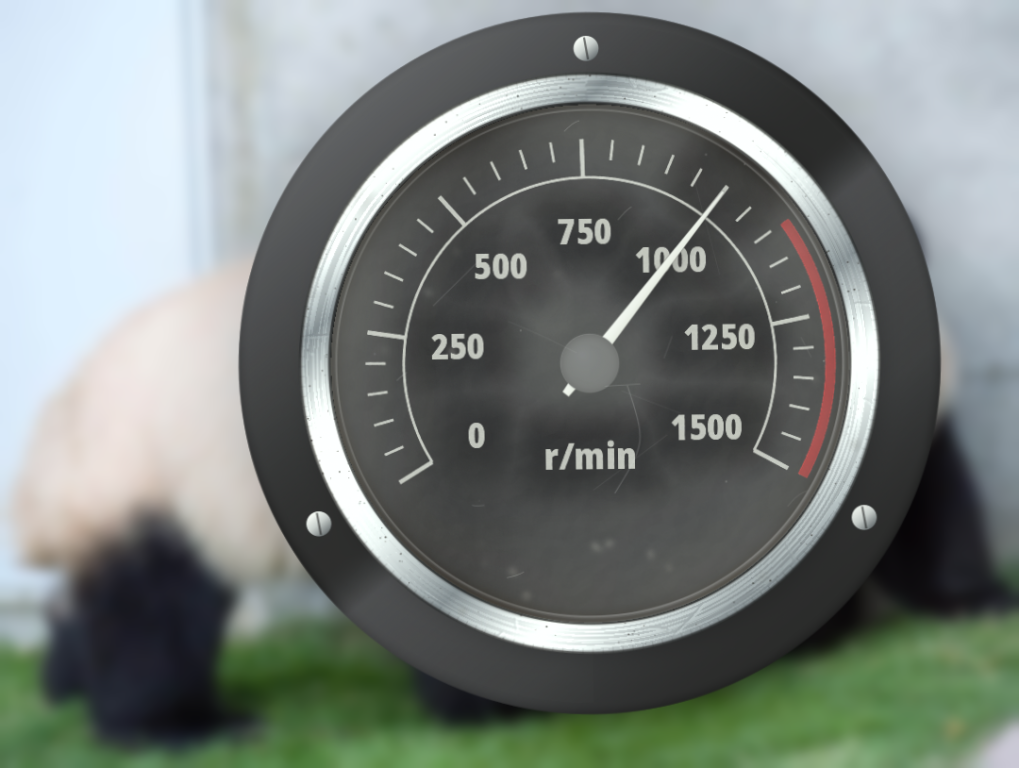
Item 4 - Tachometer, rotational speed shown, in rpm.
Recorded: 1000 rpm
